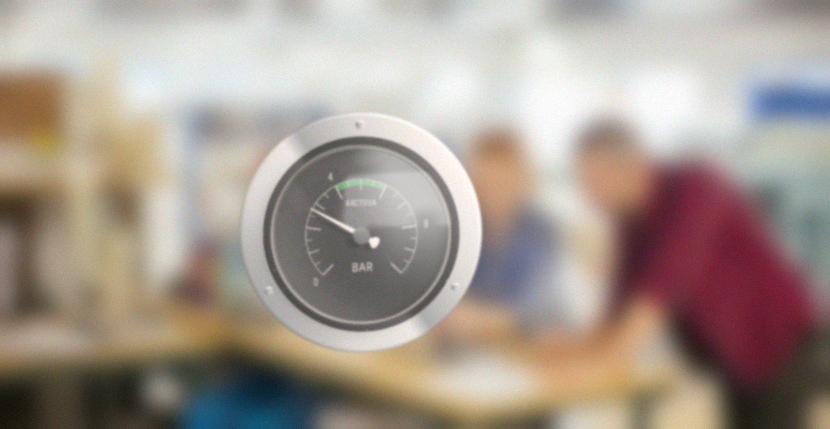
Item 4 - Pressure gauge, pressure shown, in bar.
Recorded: 2.75 bar
